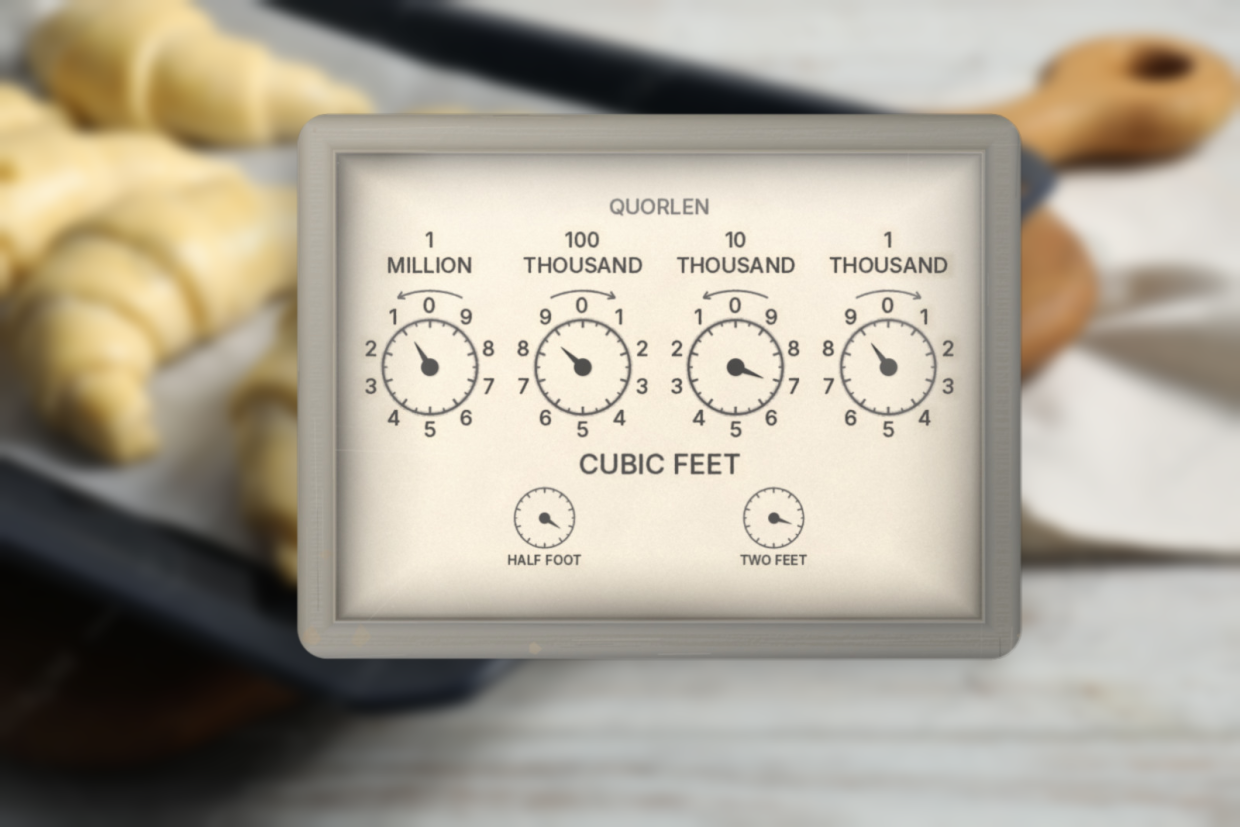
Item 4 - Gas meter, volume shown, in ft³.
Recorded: 86900 ft³
